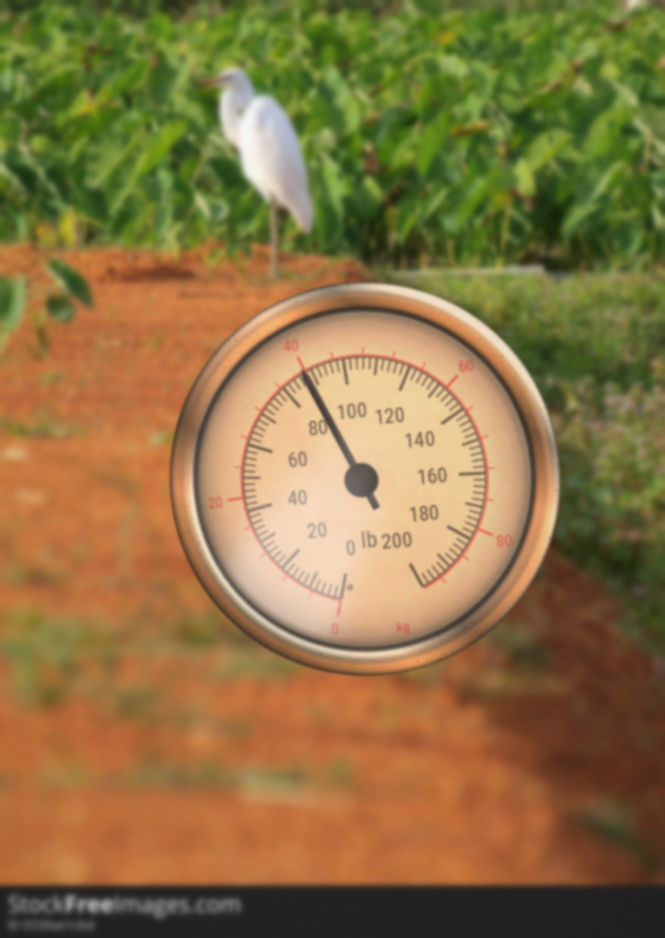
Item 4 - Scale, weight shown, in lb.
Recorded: 88 lb
